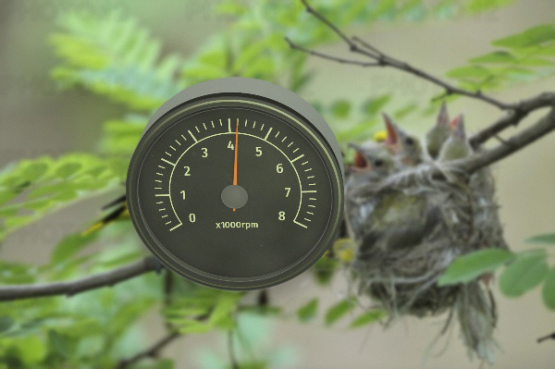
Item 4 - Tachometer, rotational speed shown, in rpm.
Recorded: 4200 rpm
